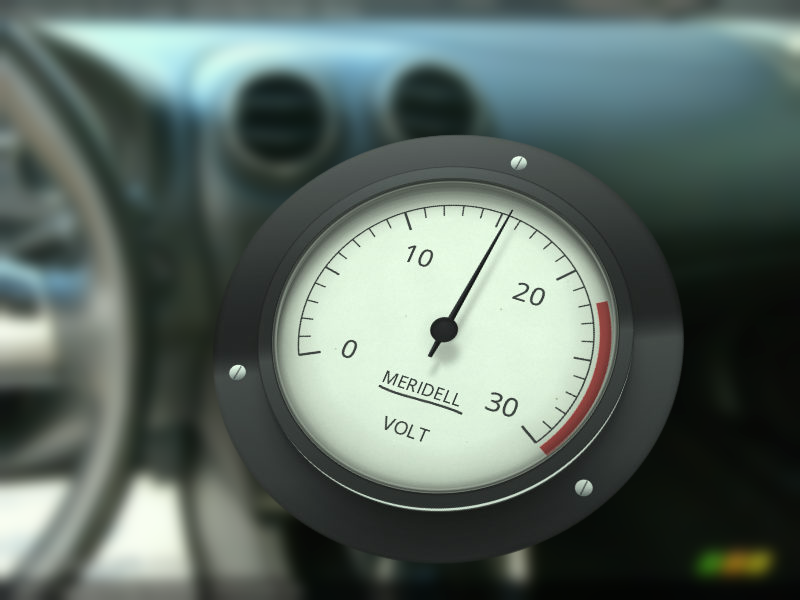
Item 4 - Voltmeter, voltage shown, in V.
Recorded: 15.5 V
